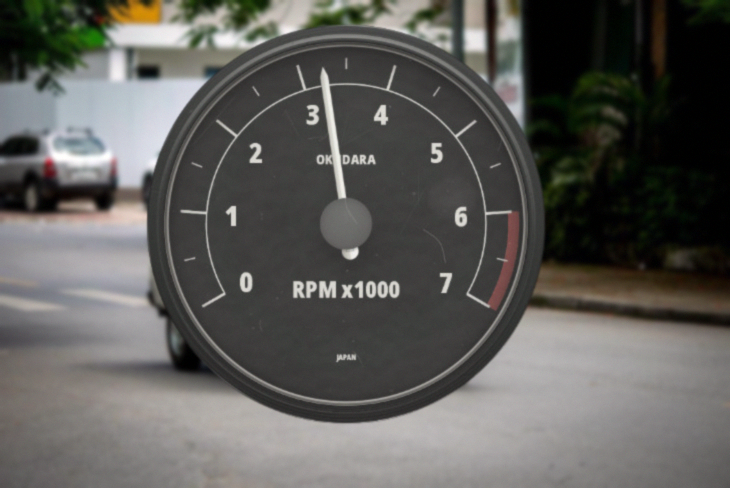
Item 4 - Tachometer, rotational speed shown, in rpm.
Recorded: 3250 rpm
